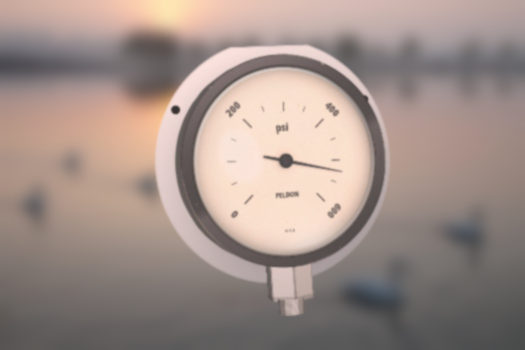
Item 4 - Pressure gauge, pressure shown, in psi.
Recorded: 525 psi
